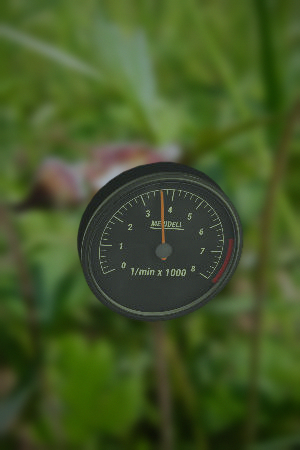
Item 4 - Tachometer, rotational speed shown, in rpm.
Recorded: 3600 rpm
